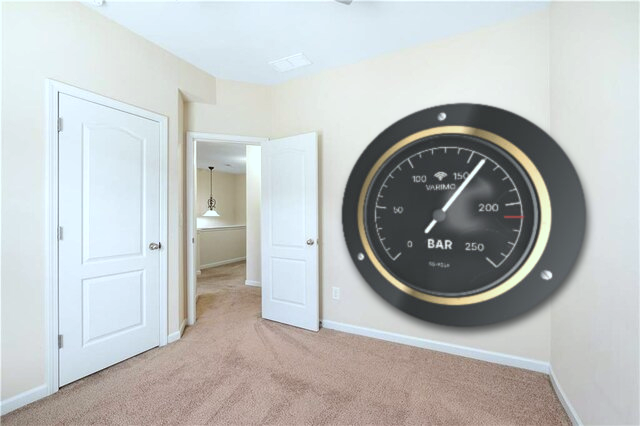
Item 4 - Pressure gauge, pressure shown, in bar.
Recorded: 160 bar
